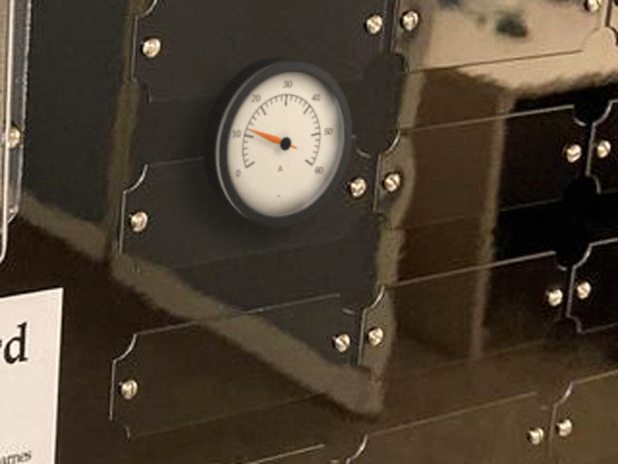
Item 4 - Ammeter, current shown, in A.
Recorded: 12 A
